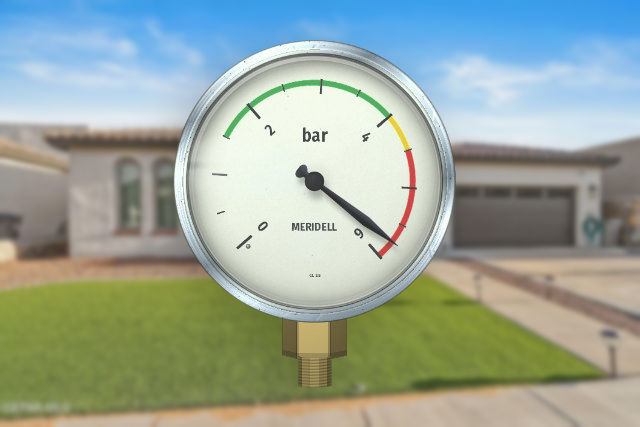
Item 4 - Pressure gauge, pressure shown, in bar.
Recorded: 5.75 bar
